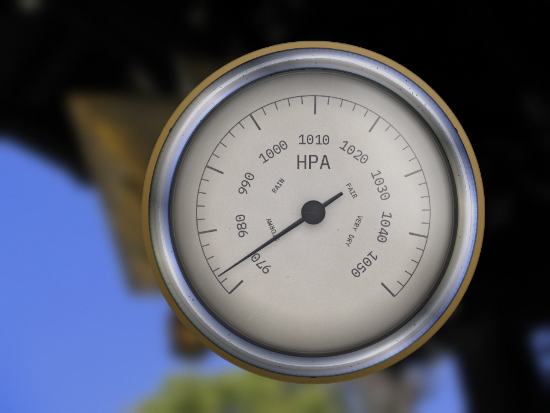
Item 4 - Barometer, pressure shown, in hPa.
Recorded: 973 hPa
